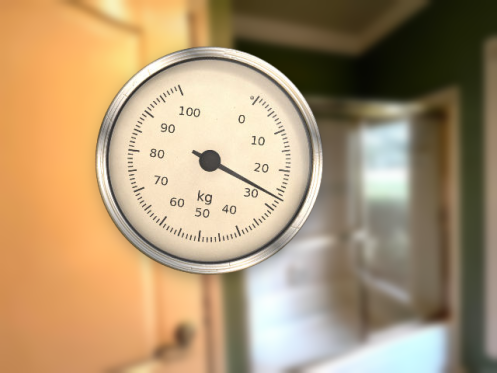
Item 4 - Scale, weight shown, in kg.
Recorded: 27 kg
